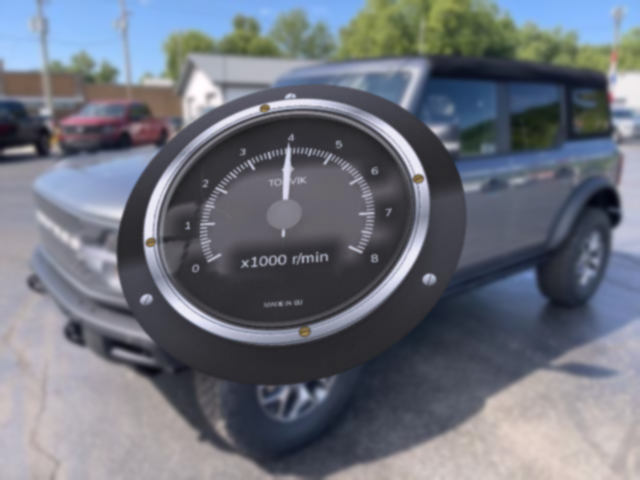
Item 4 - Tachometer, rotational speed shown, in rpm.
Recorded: 4000 rpm
